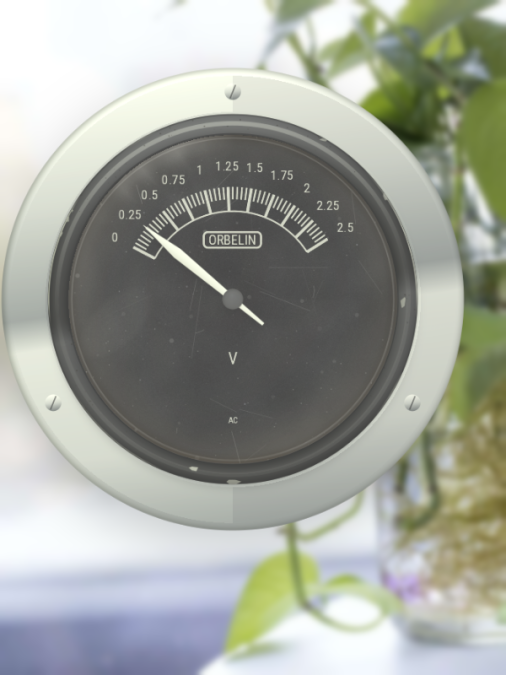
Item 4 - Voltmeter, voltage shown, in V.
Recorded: 0.25 V
